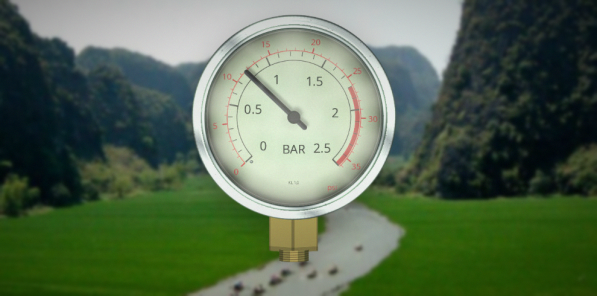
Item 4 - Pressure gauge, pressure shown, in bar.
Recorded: 0.8 bar
